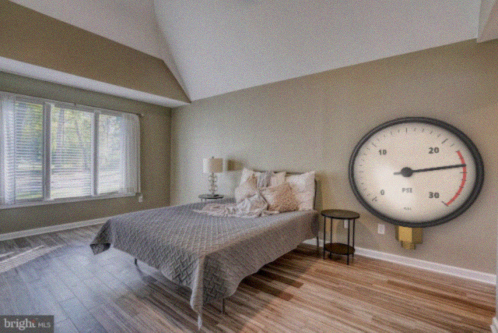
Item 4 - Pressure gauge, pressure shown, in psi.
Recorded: 24 psi
